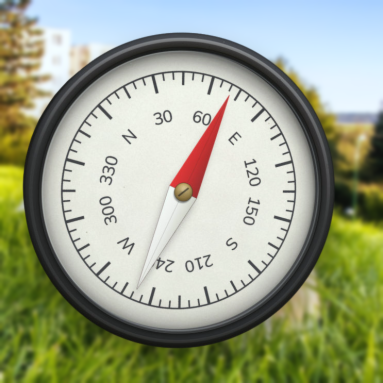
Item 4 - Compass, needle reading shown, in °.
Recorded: 70 °
